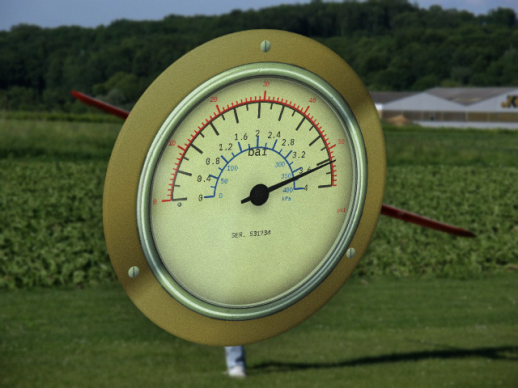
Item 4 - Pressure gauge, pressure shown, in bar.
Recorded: 3.6 bar
